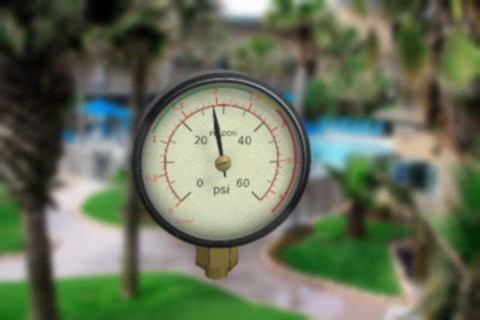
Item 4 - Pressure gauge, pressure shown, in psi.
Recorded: 27.5 psi
